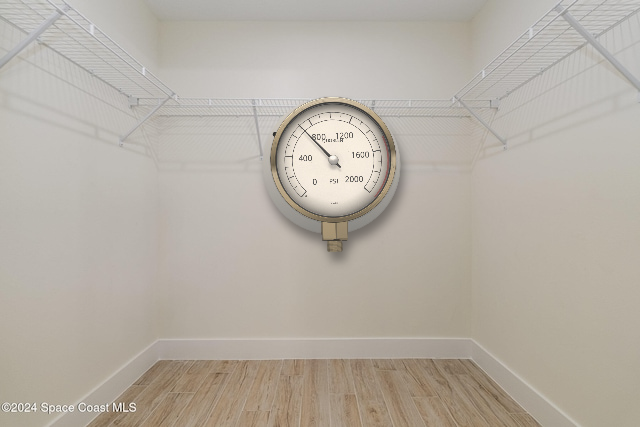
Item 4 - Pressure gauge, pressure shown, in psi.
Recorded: 700 psi
